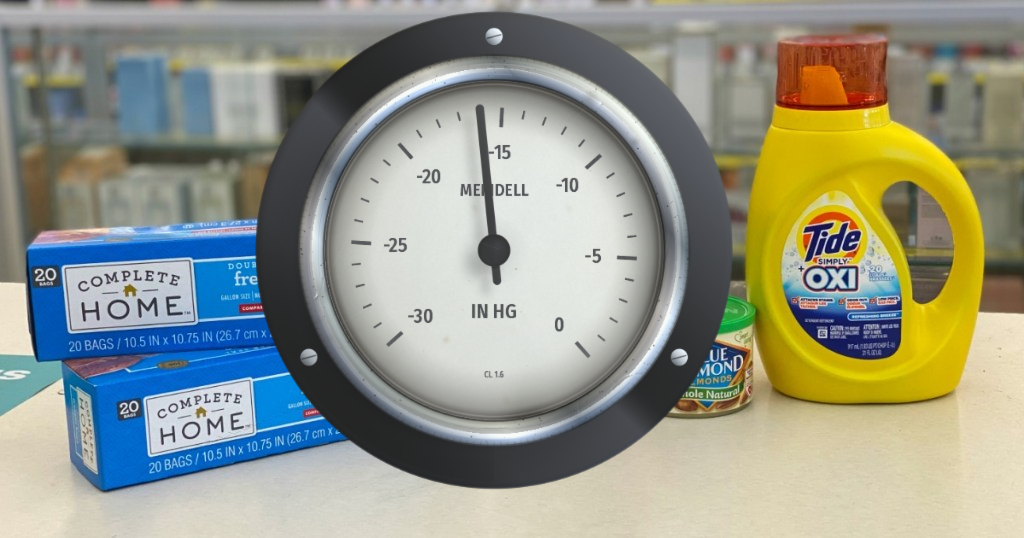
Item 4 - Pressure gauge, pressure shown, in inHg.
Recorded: -16 inHg
